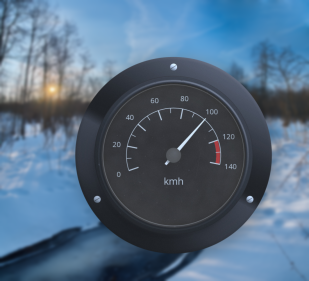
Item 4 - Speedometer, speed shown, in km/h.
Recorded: 100 km/h
